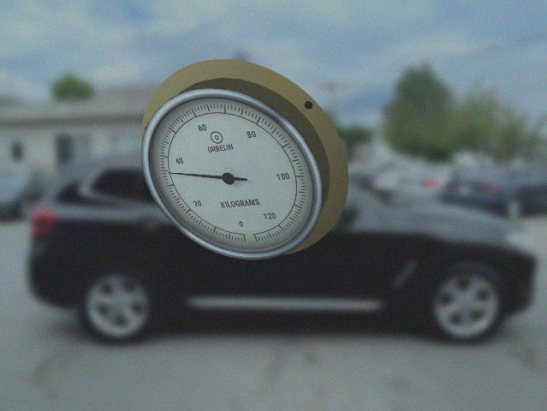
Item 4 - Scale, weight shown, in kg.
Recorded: 35 kg
